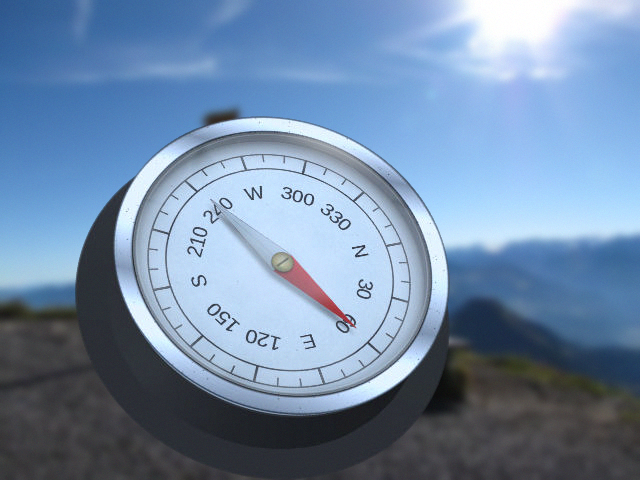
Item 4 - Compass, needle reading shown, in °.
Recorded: 60 °
